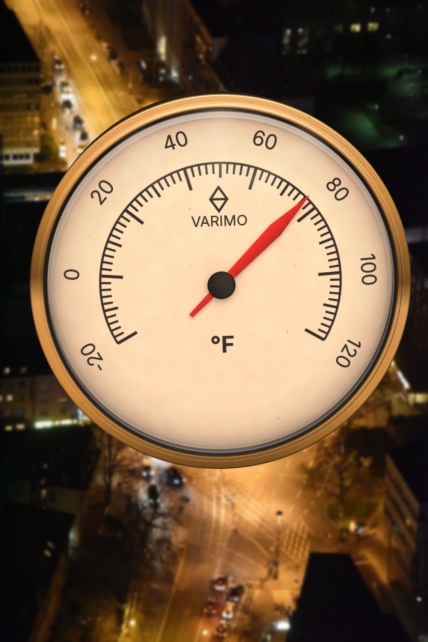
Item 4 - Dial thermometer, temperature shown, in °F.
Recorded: 76 °F
